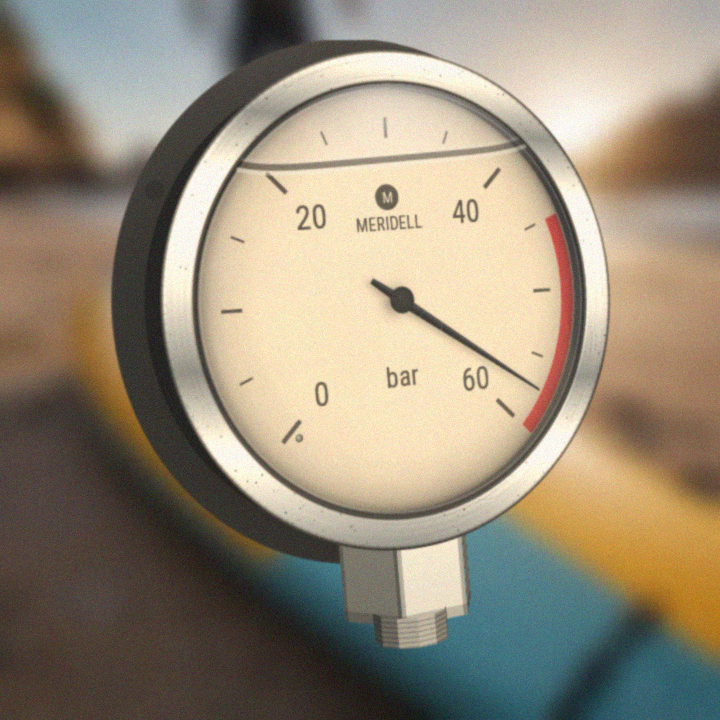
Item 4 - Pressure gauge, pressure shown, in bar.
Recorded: 57.5 bar
